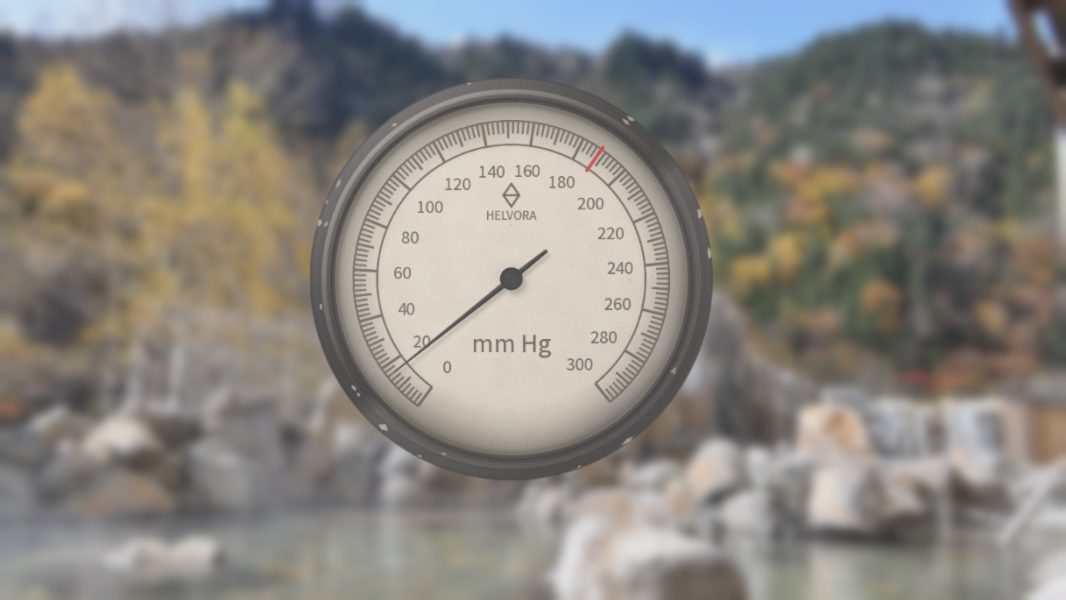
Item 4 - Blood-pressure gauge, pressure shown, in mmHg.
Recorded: 16 mmHg
